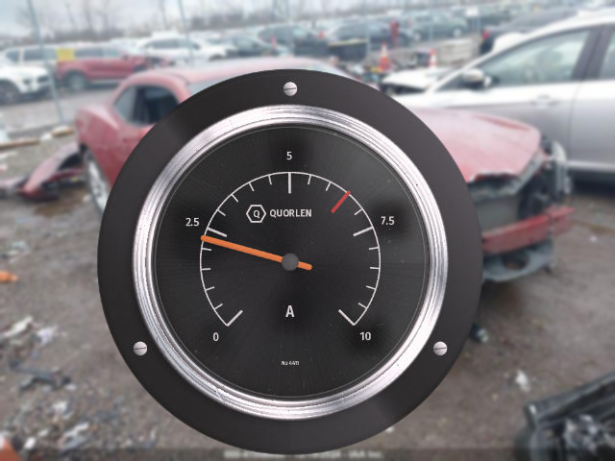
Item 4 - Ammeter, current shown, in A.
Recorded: 2.25 A
